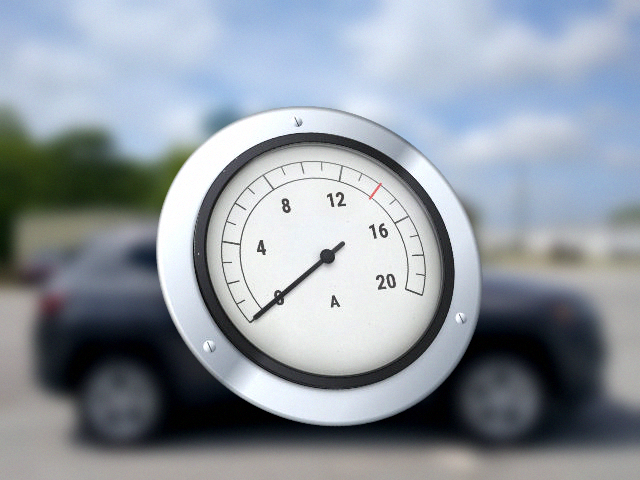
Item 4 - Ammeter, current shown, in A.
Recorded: 0 A
